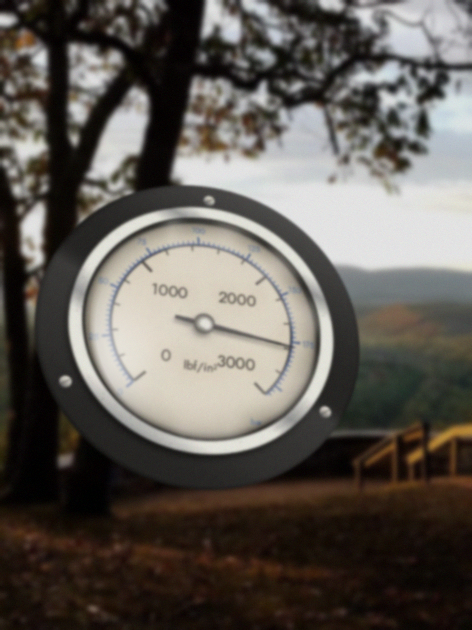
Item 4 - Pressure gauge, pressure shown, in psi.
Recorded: 2600 psi
